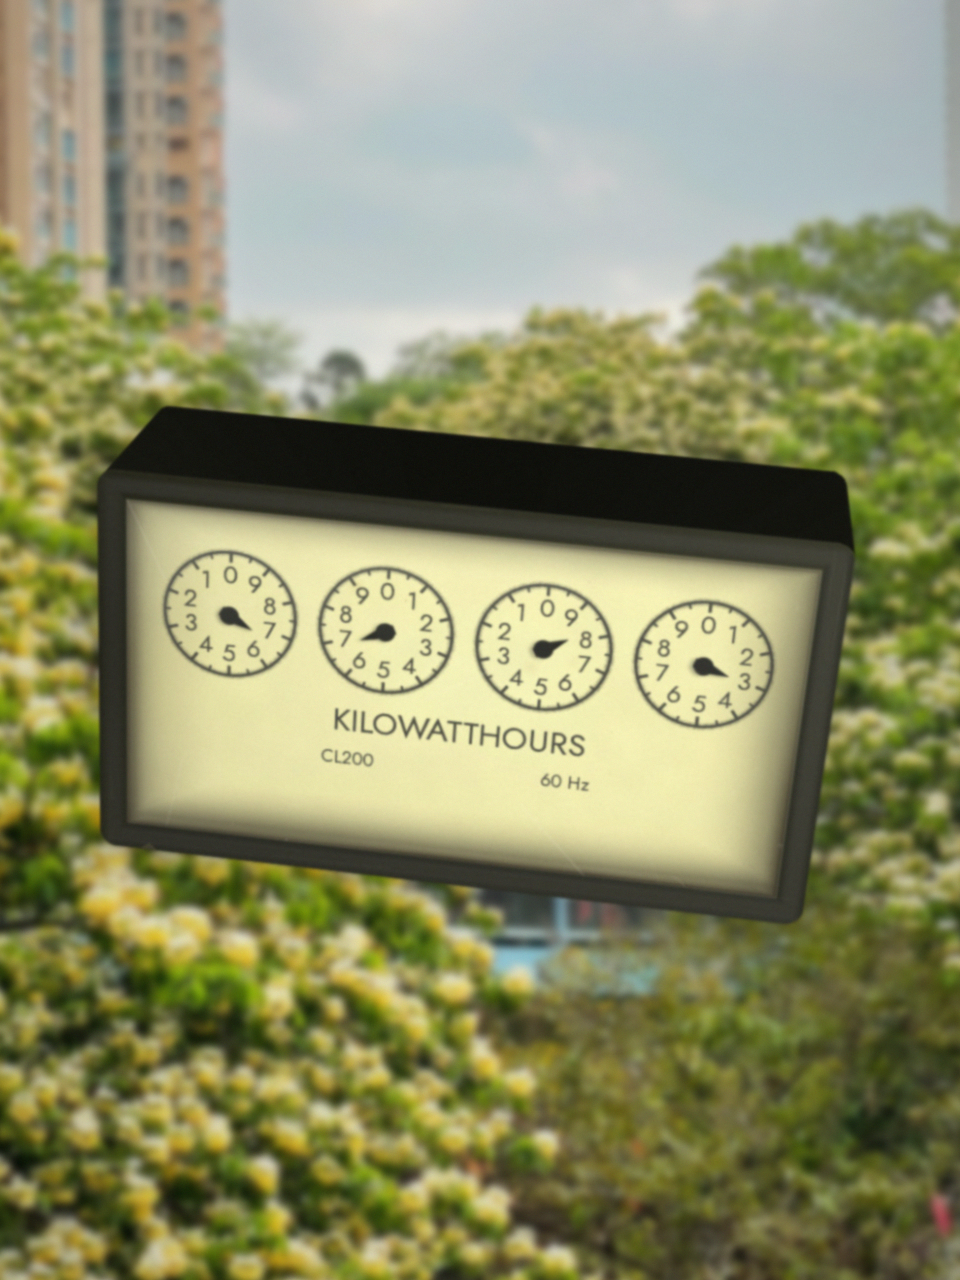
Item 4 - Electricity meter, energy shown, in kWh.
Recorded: 6683 kWh
